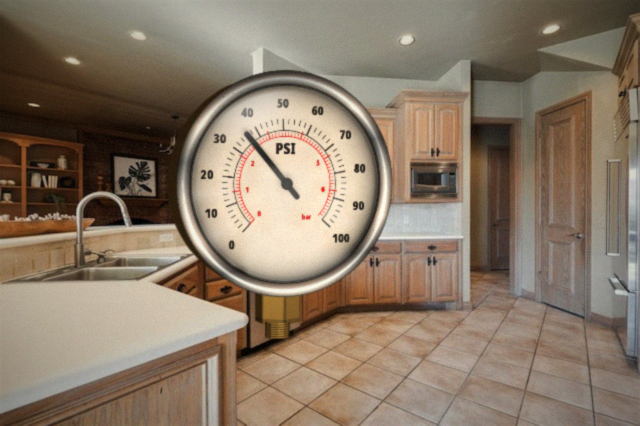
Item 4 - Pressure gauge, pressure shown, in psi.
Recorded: 36 psi
